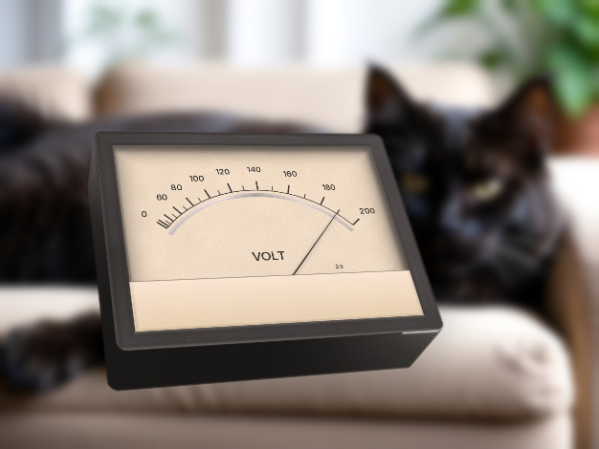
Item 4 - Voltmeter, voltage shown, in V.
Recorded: 190 V
